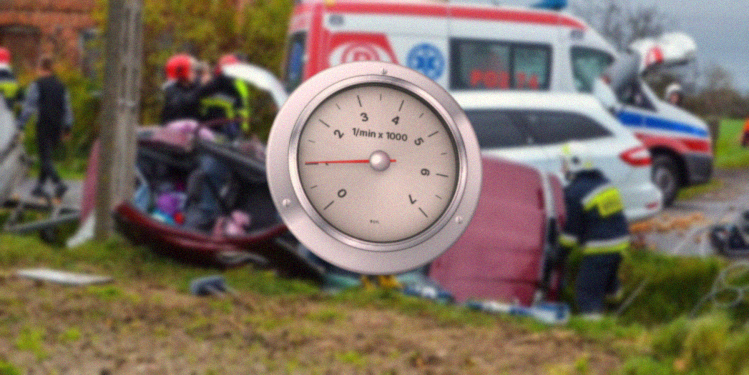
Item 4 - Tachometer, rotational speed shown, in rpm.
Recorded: 1000 rpm
